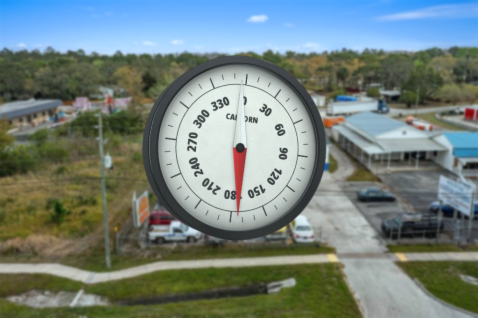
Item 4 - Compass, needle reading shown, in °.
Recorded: 175 °
